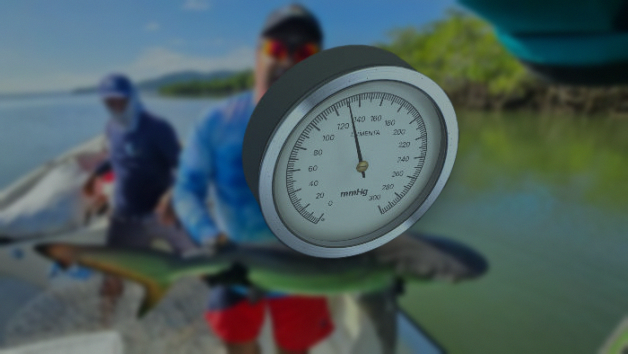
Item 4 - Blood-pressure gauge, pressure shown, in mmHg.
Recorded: 130 mmHg
